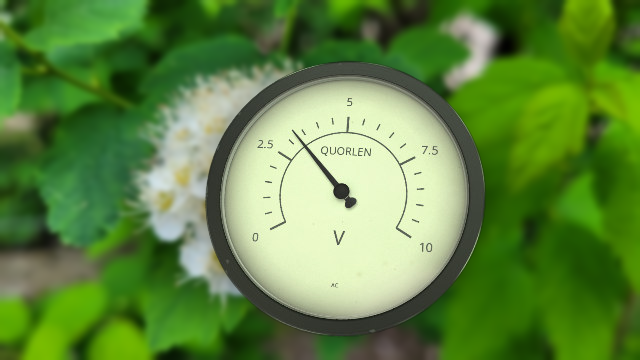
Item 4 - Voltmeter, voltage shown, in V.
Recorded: 3.25 V
